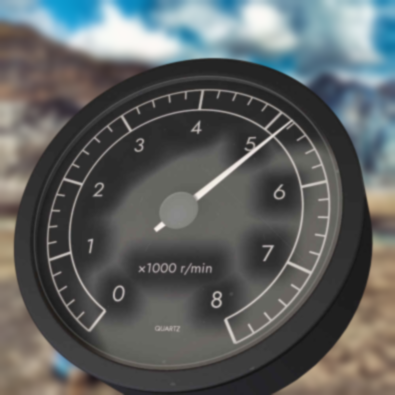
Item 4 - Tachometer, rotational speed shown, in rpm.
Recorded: 5200 rpm
